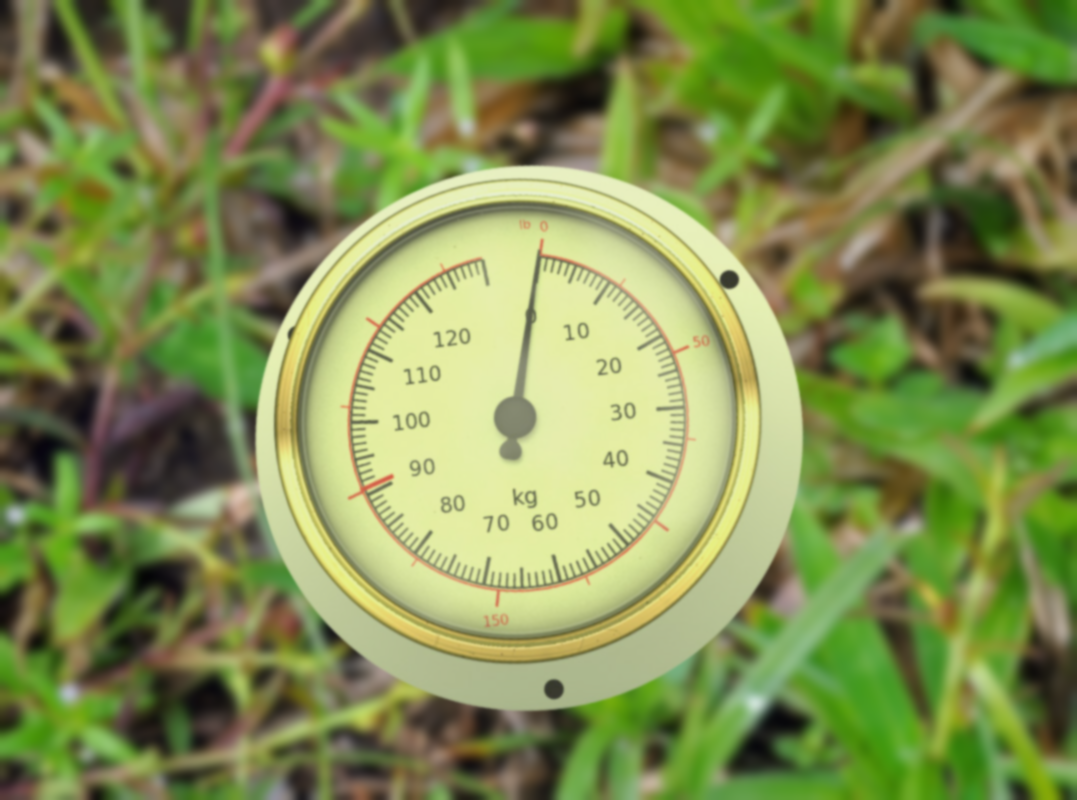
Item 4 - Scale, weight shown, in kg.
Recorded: 0 kg
